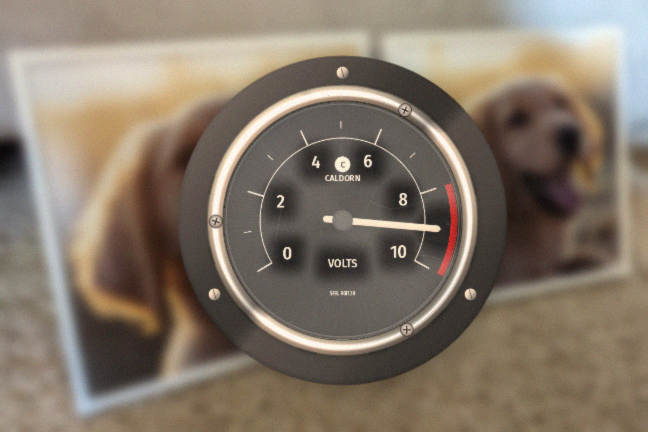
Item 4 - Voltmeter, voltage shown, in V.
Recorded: 9 V
